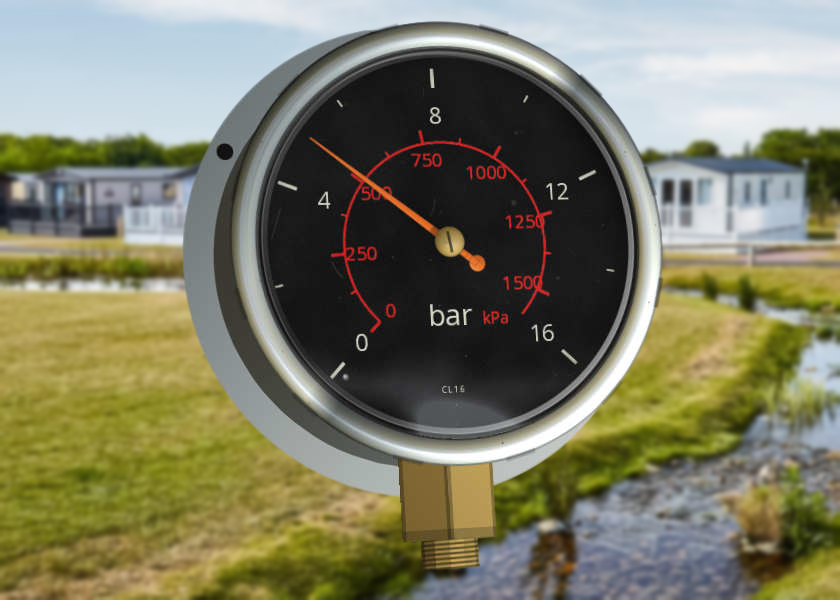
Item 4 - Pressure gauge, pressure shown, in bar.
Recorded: 5 bar
